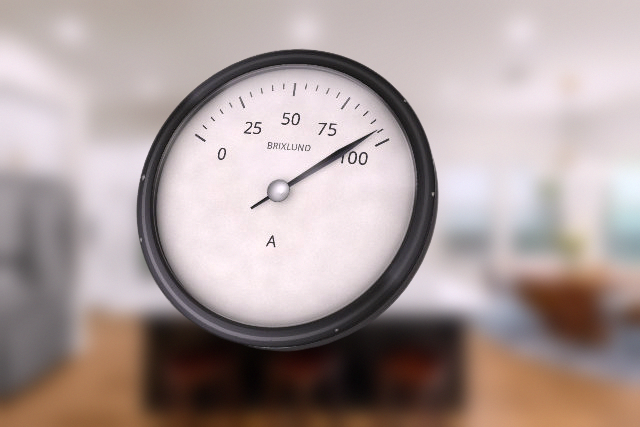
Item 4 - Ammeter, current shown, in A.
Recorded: 95 A
